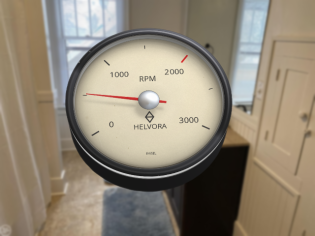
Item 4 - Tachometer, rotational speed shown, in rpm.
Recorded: 500 rpm
